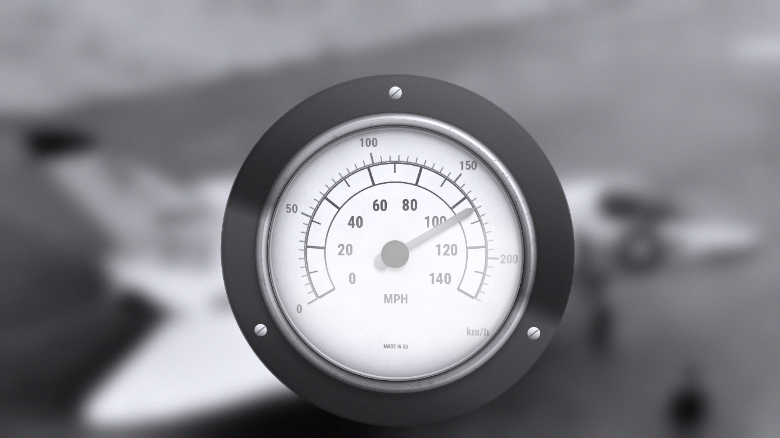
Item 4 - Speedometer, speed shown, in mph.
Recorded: 105 mph
